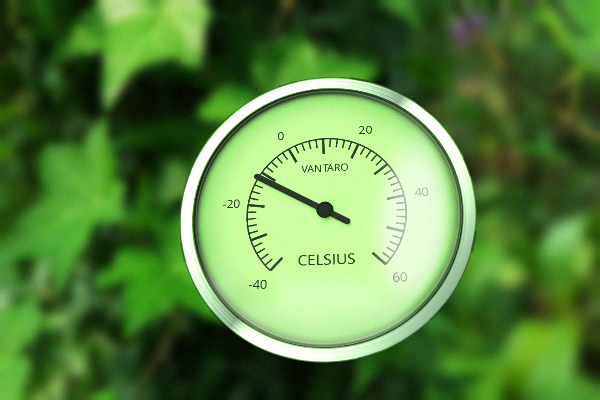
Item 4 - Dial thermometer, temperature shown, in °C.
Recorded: -12 °C
